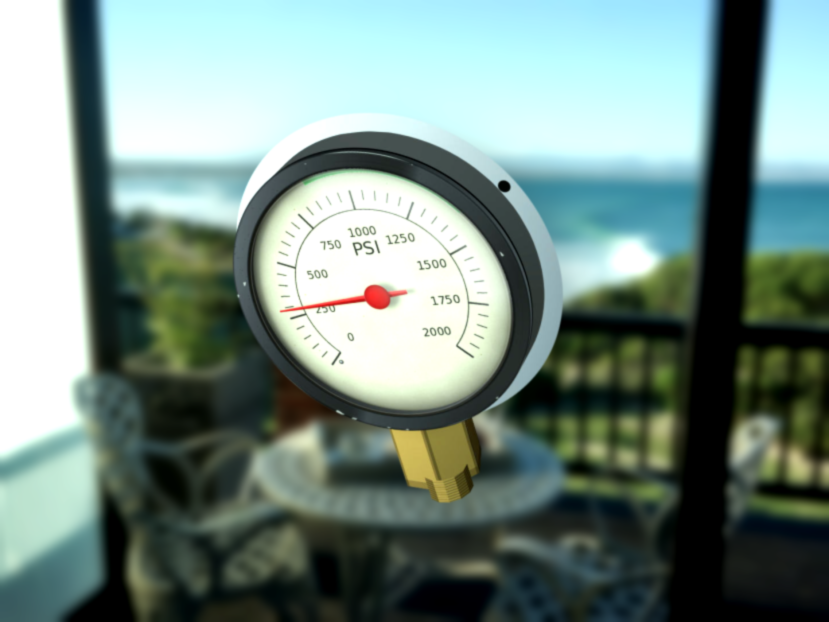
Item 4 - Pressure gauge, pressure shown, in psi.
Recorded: 300 psi
